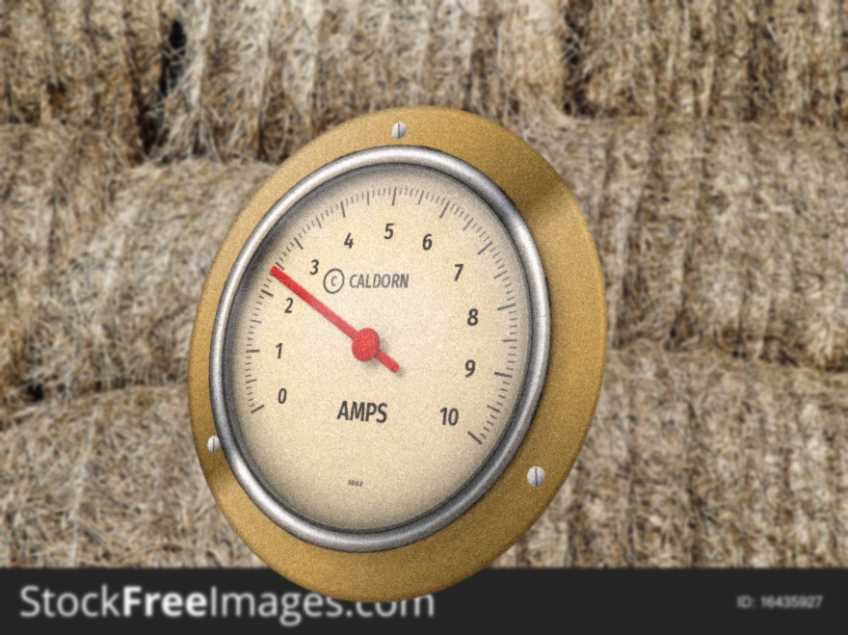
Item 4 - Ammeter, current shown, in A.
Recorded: 2.4 A
